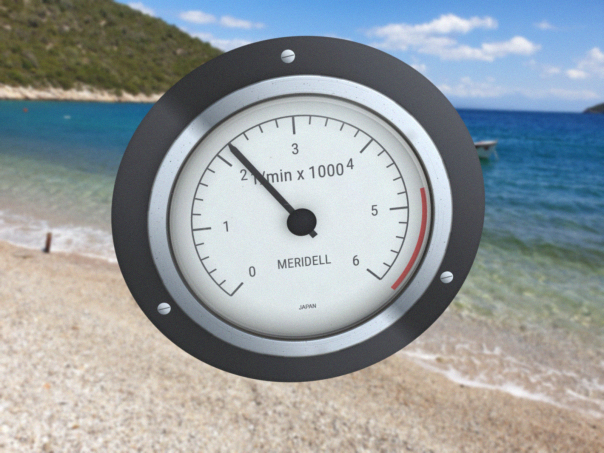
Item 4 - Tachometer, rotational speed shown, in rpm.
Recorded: 2200 rpm
